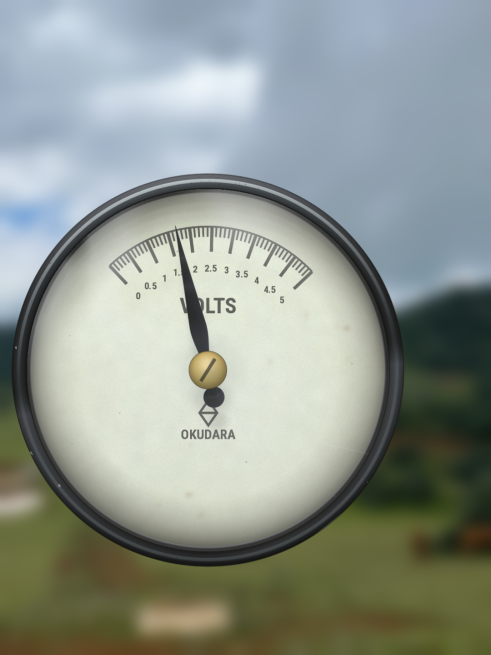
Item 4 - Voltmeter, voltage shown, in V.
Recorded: 1.7 V
